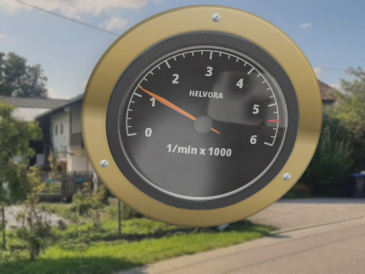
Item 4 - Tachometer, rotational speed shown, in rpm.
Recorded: 1200 rpm
